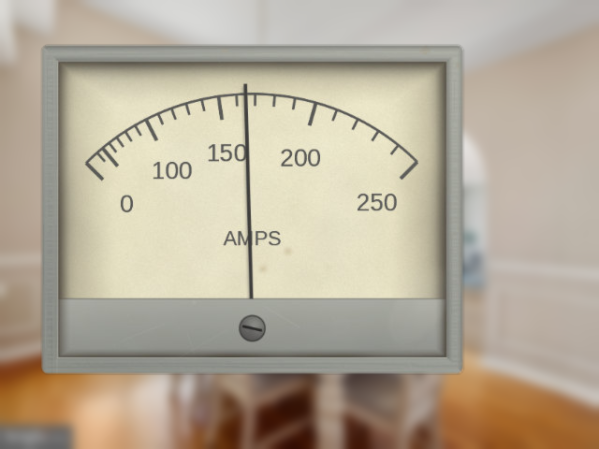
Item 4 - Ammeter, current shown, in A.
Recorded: 165 A
